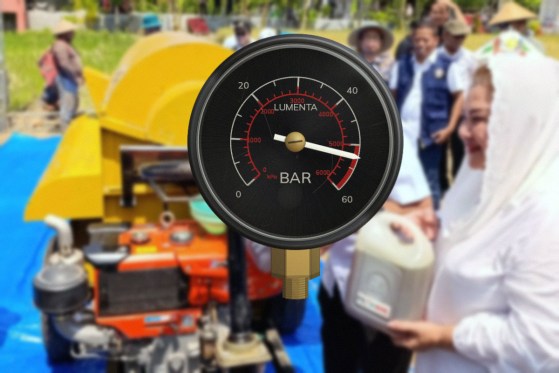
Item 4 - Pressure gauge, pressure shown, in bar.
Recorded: 52.5 bar
